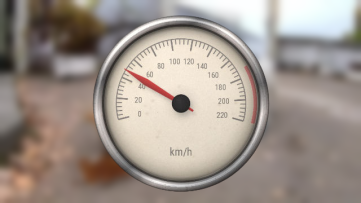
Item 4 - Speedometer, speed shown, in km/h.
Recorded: 48 km/h
